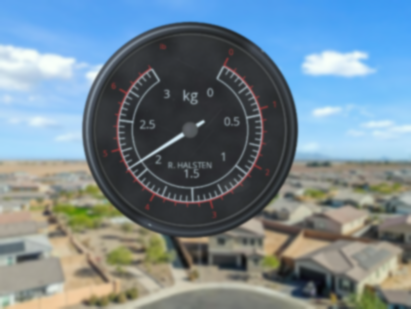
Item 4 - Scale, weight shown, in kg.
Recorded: 2.1 kg
